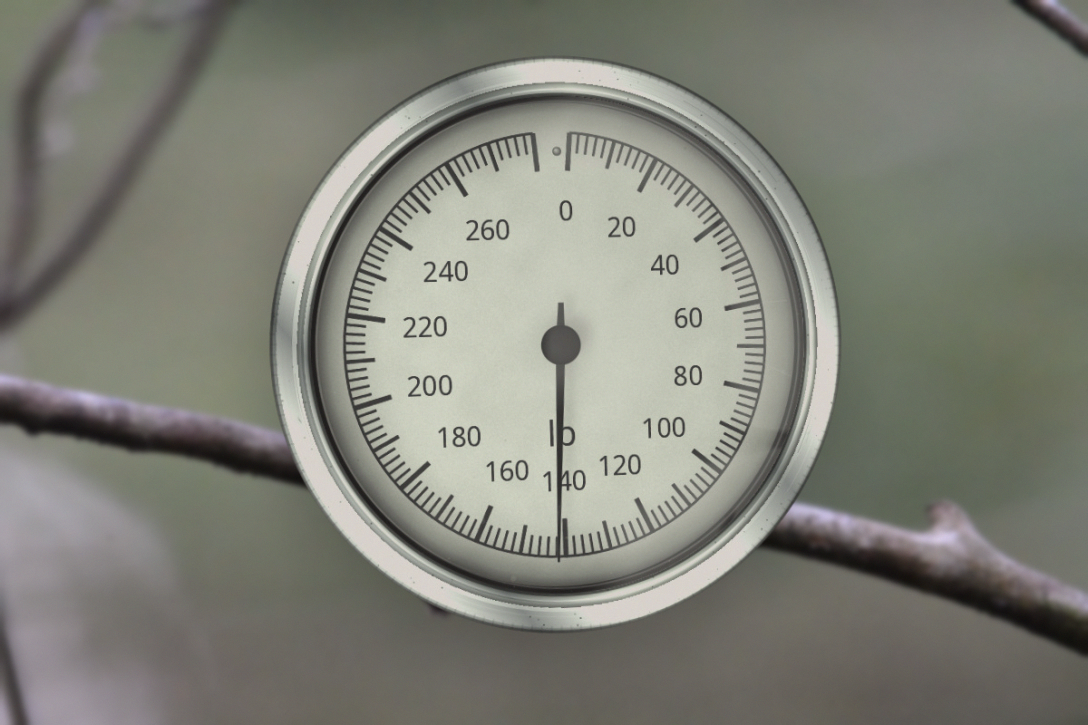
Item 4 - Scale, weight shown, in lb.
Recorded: 142 lb
